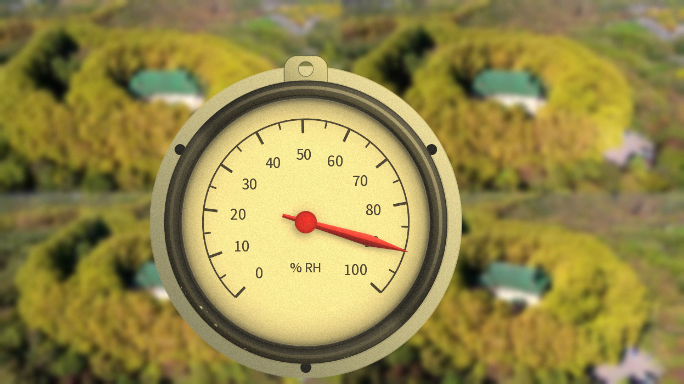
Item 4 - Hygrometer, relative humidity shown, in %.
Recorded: 90 %
